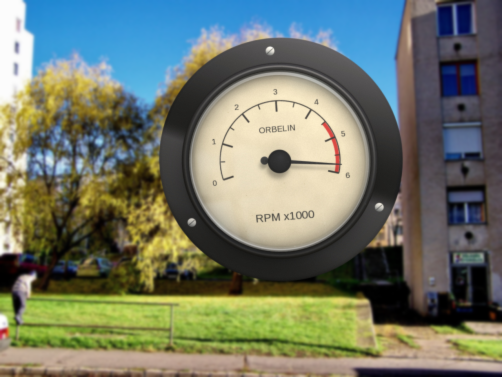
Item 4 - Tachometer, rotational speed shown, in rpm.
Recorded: 5750 rpm
